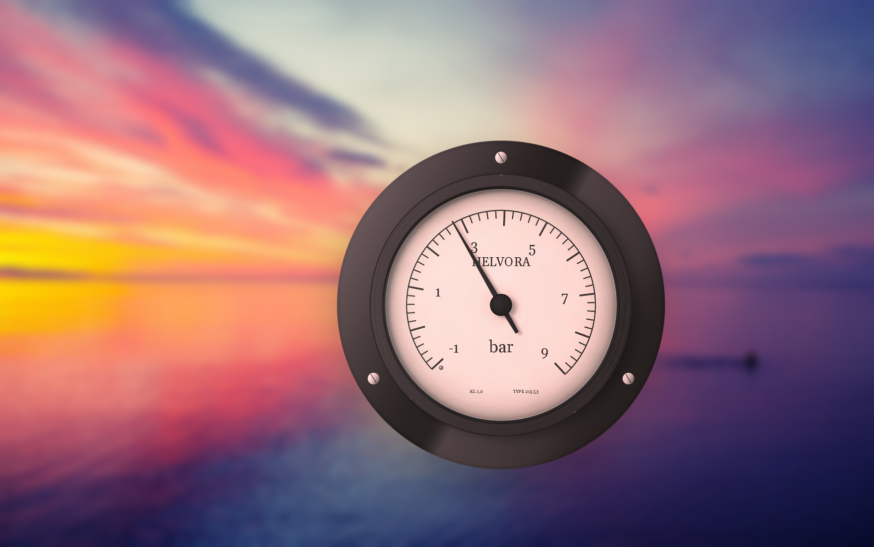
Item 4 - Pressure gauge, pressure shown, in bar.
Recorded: 2.8 bar
